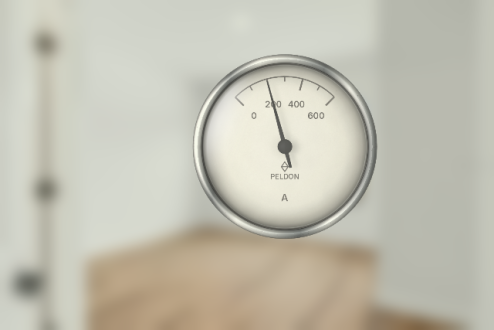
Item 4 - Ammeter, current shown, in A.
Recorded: 200 A
